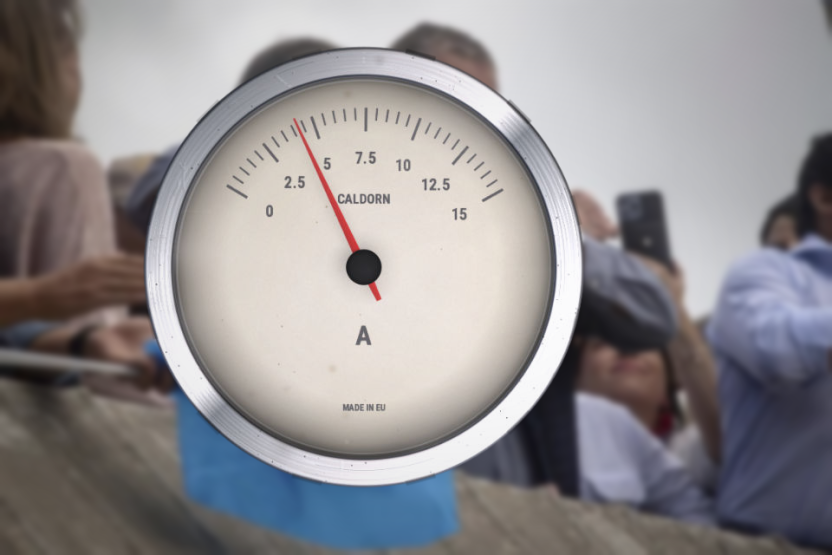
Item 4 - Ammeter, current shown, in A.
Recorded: 4.25 A
